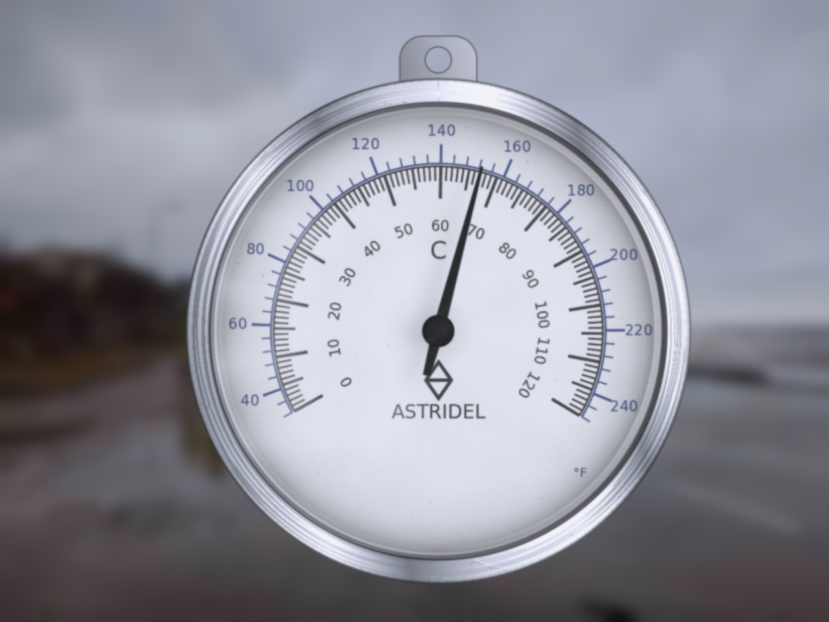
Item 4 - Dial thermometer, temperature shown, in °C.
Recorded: 67 °C
